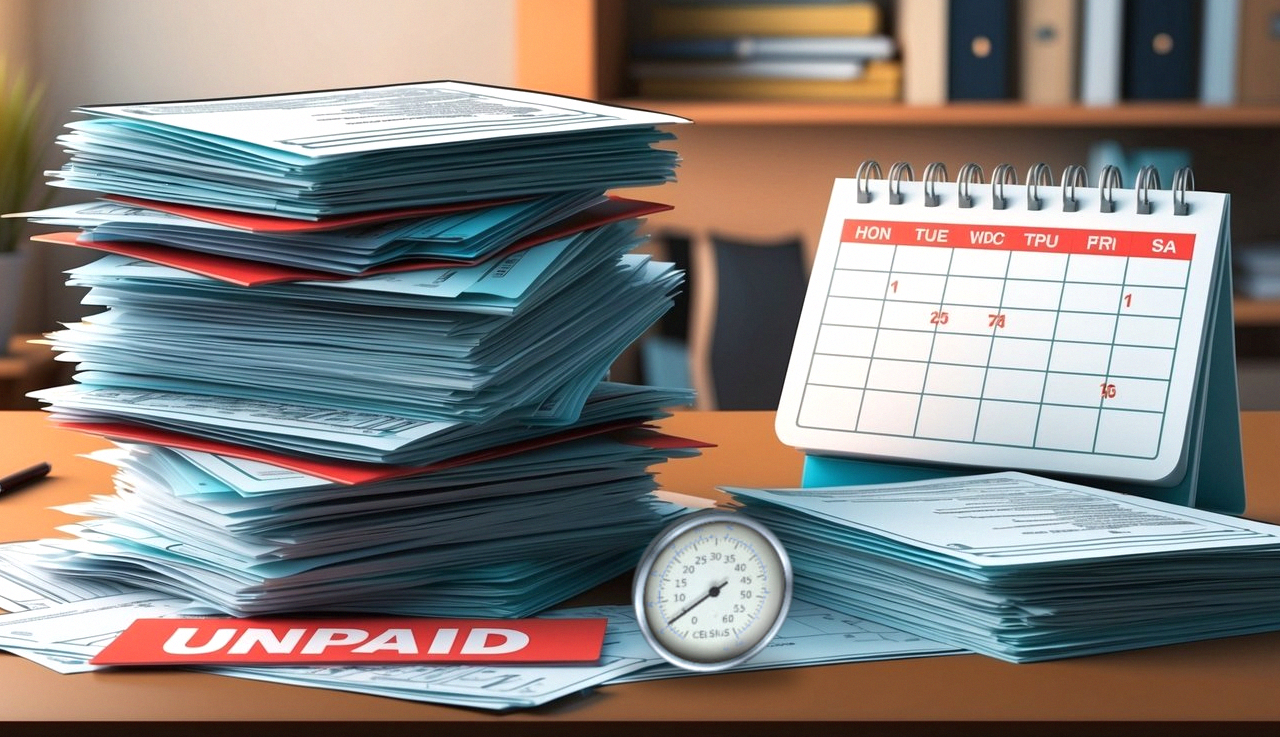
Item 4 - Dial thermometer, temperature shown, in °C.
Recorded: 5 °C
